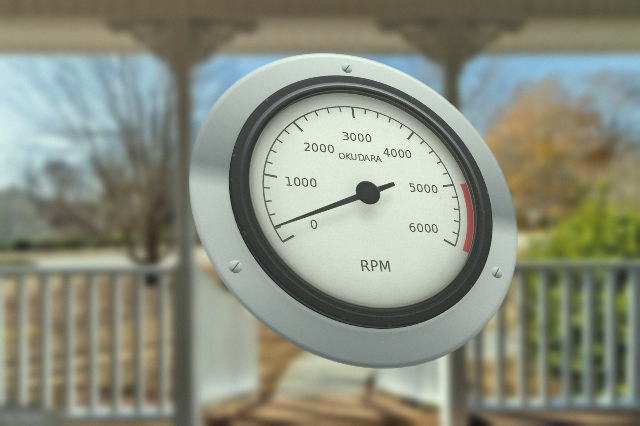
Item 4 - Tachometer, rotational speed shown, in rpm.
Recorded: 200 rpm
